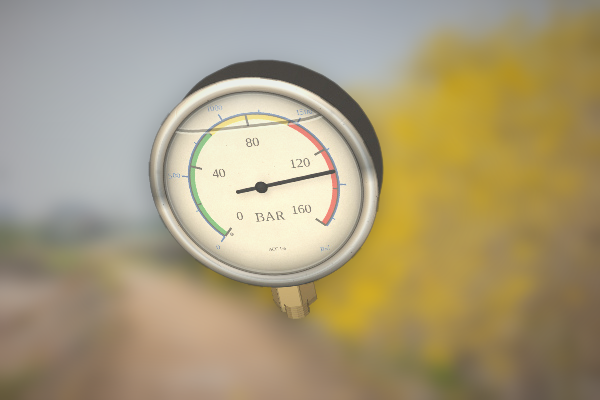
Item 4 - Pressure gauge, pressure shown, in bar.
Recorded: 130 bar
